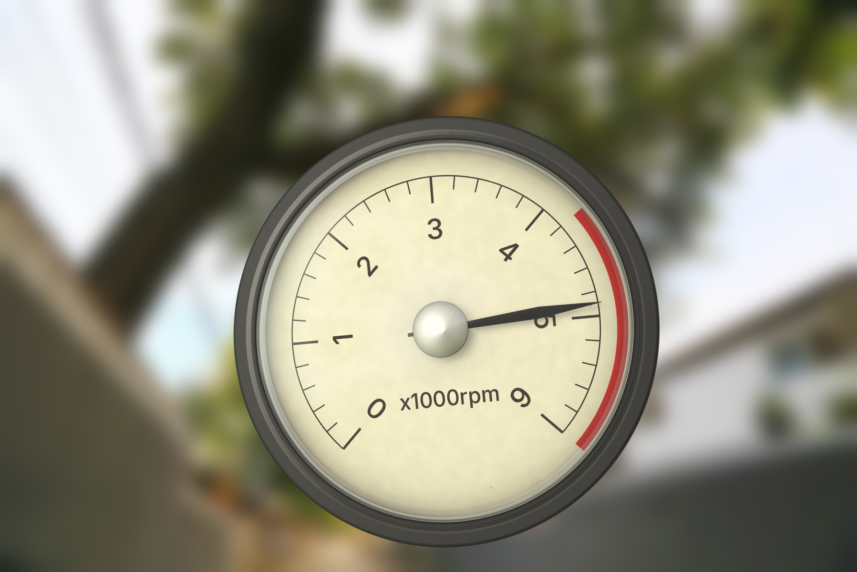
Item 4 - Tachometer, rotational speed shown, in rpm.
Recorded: 4900 rpm
